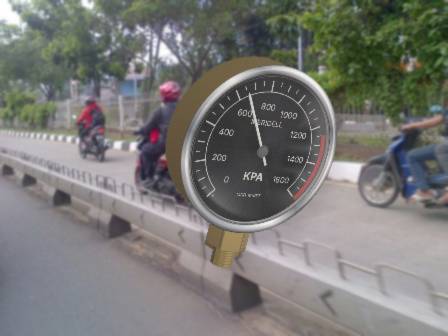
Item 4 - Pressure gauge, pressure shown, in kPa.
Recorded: 650 kPa
